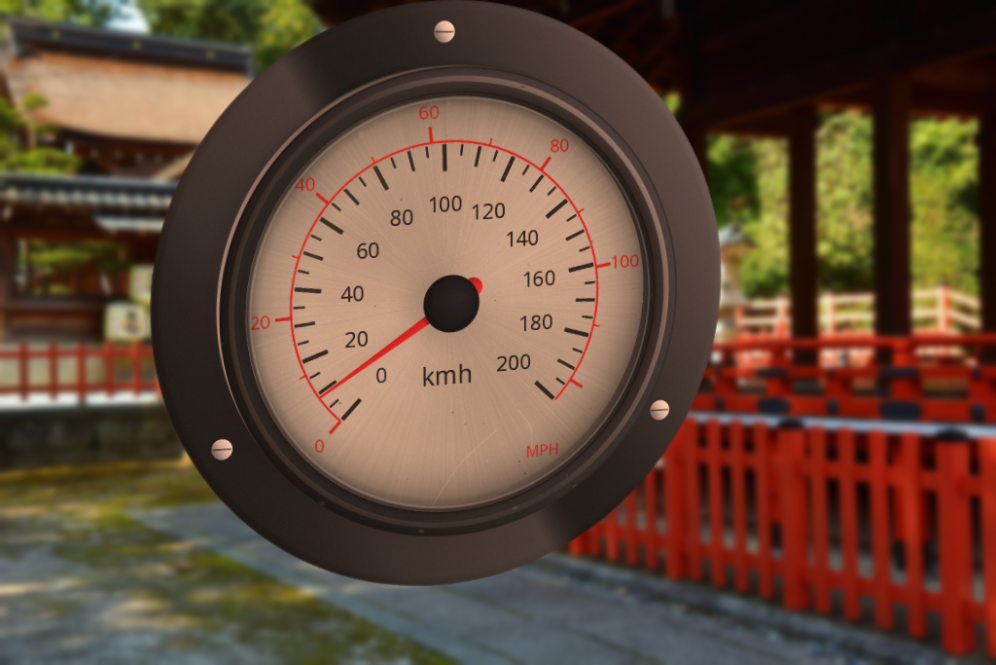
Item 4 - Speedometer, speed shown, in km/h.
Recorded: 10 km/h
